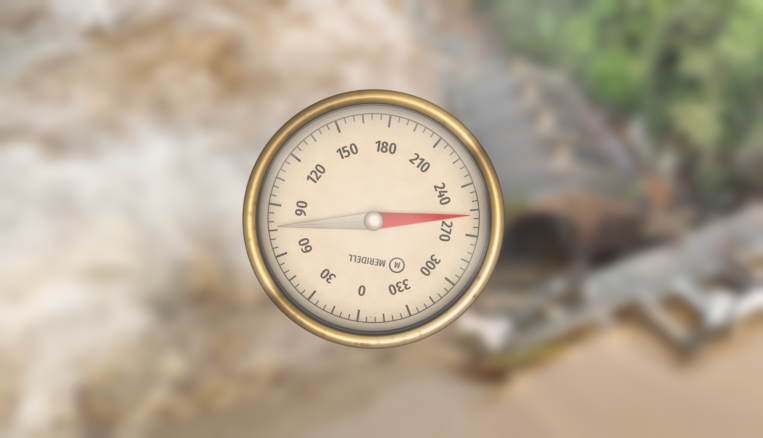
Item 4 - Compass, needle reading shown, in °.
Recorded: 257.5 °
